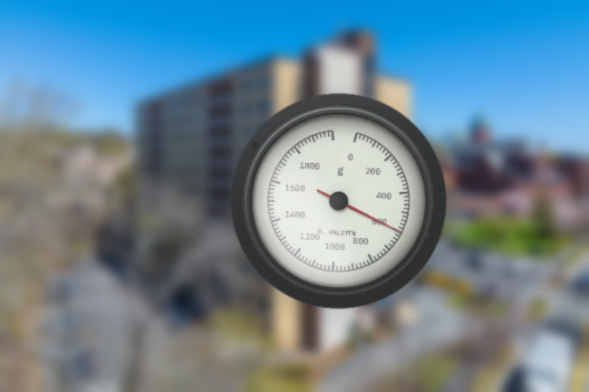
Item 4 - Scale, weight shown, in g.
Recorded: 600 g
